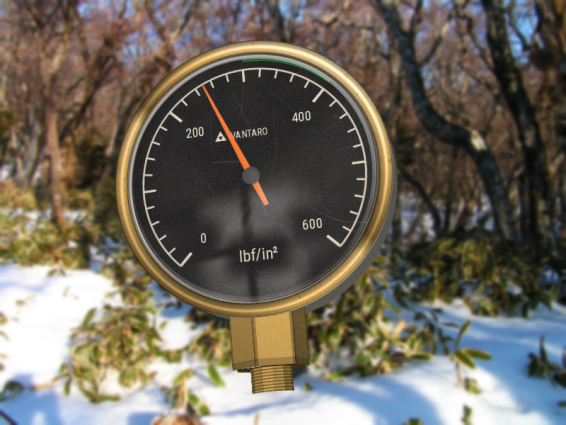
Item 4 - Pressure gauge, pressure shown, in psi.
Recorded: 250 psi
